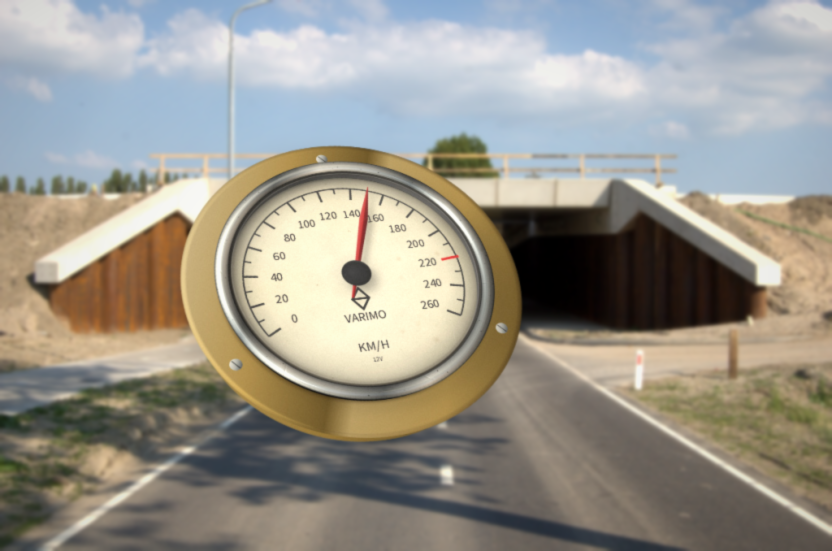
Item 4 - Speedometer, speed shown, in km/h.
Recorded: 150 km/h
